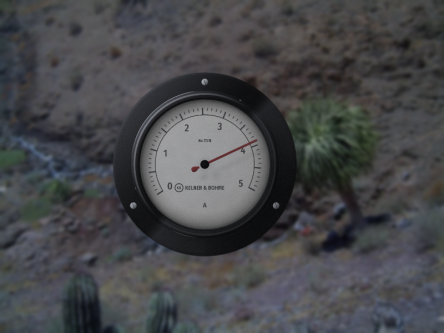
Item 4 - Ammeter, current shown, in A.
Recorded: 3.9 A
